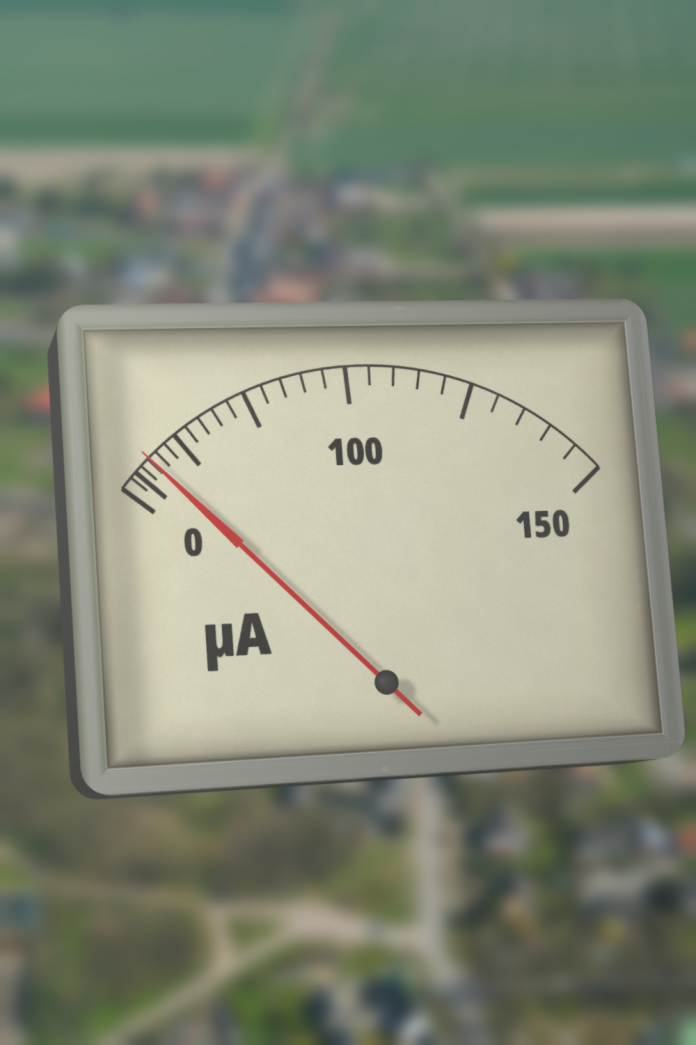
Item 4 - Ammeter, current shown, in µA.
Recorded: 35 µA
